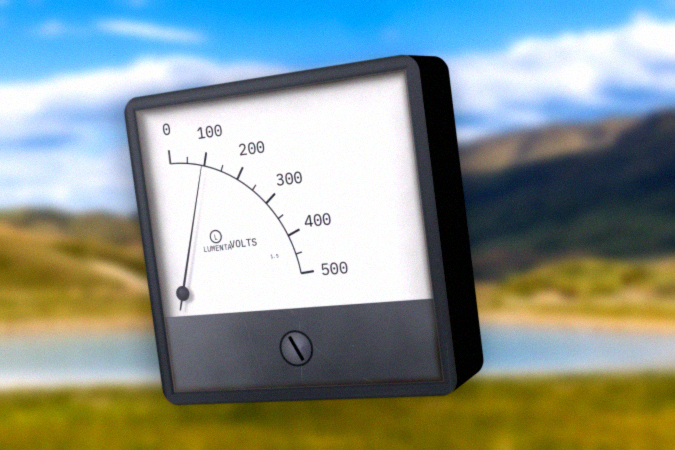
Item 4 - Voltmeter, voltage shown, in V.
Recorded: 100 V
